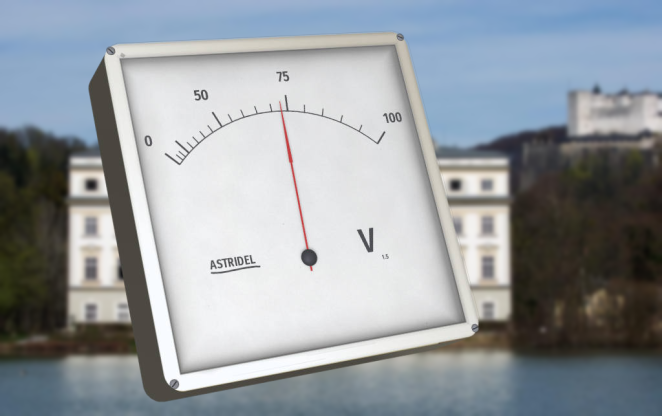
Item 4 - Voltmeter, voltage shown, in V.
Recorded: 72.5 V
